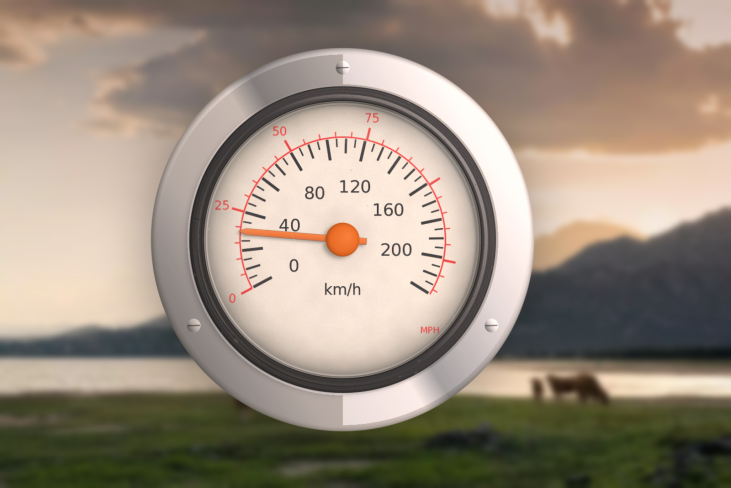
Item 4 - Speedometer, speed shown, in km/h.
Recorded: 30 km/h
